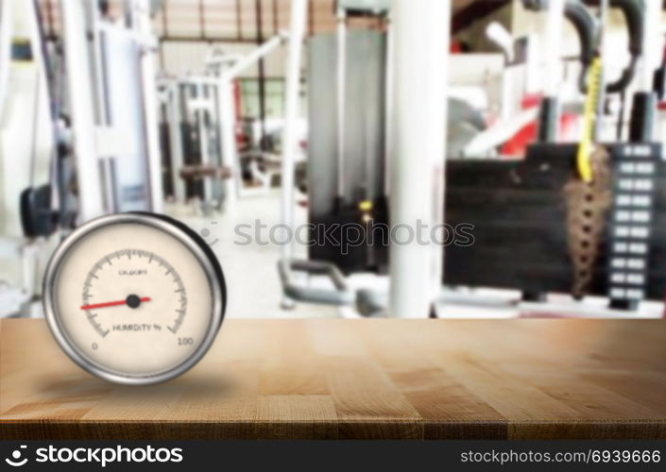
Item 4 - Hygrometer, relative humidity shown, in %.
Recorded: 15 %
